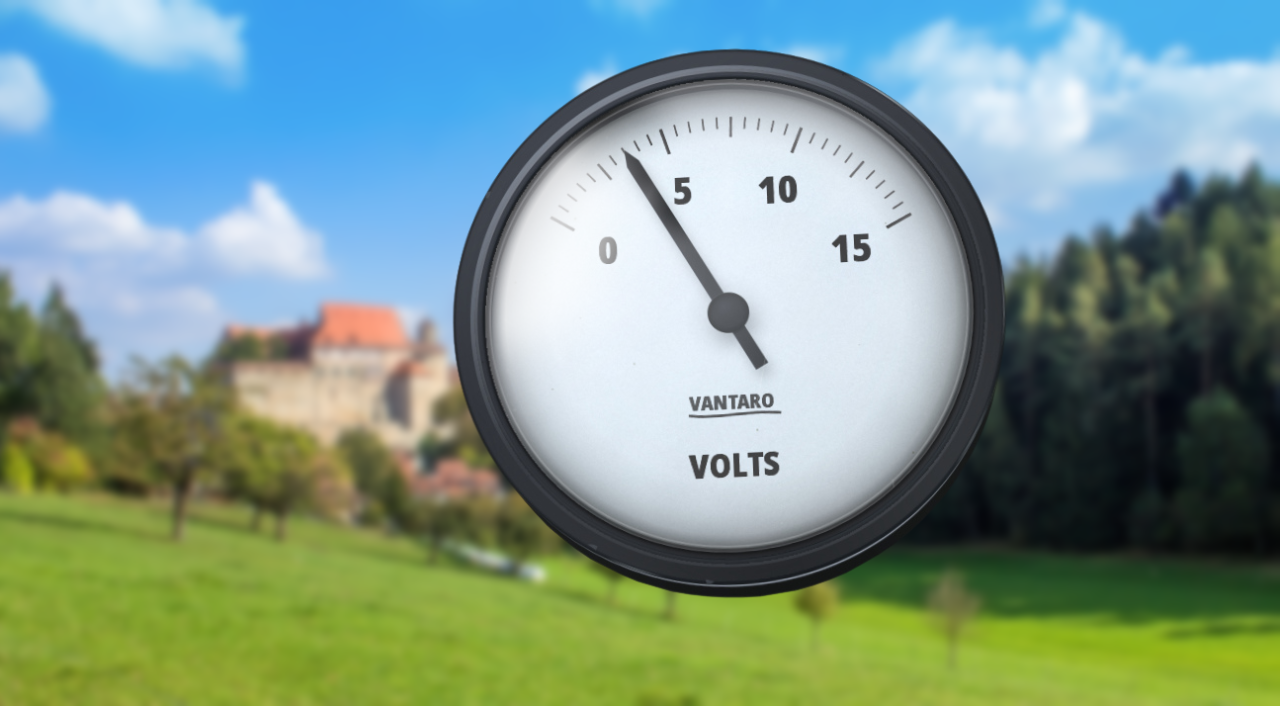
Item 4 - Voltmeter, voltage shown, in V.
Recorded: 3.5 V
